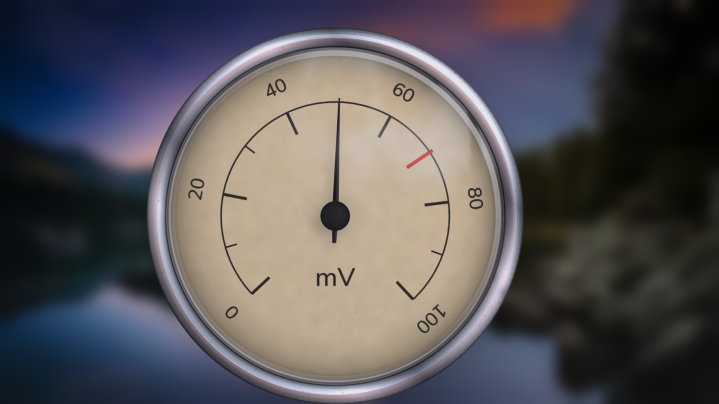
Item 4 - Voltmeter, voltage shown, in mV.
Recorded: 50 mV
